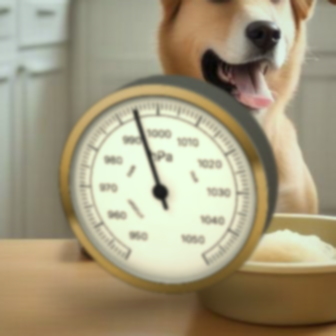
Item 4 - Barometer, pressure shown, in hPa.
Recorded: 995 hPa
